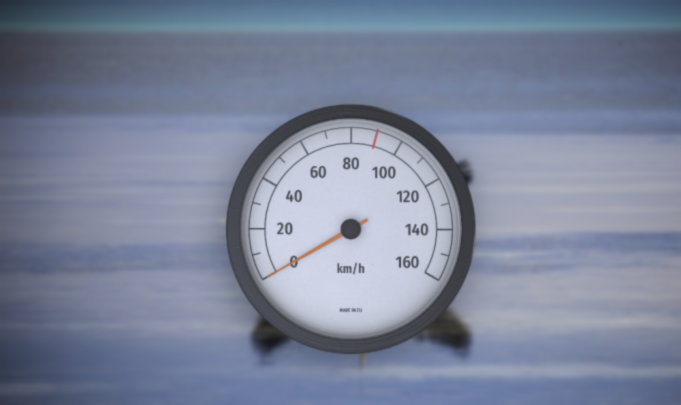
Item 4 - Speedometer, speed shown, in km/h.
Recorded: 0 km/h
